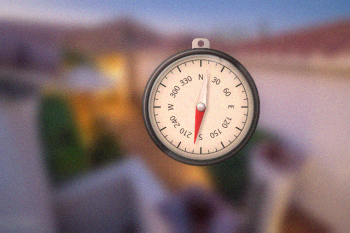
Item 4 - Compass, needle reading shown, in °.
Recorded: 190 °
